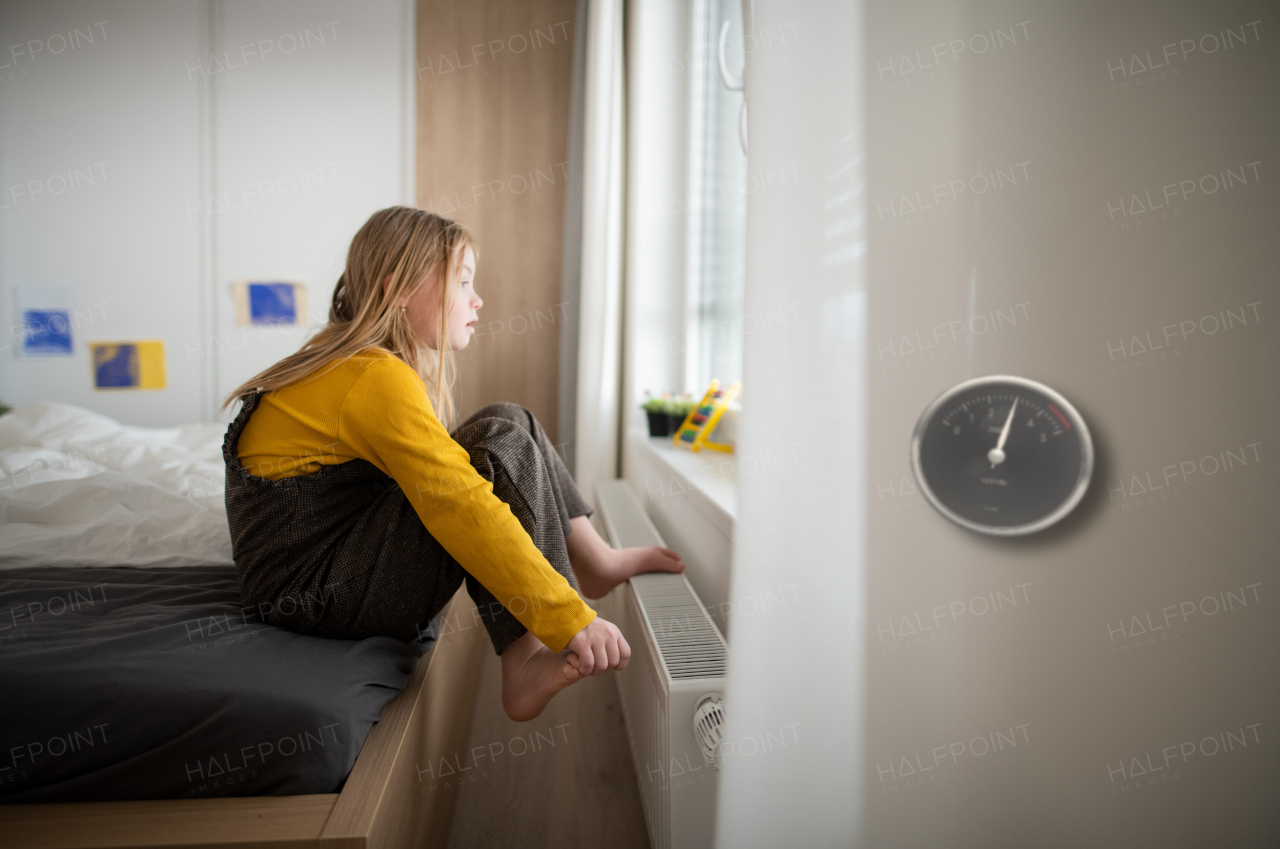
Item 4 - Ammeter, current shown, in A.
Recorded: 3 A
